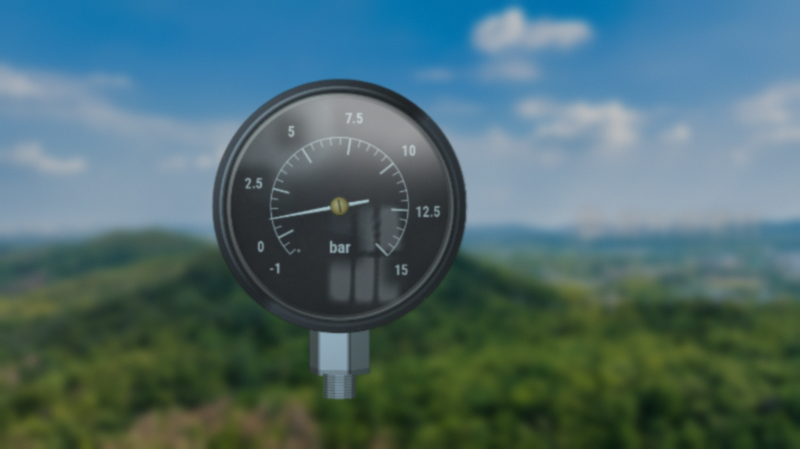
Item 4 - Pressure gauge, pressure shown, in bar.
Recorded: 1 bar
